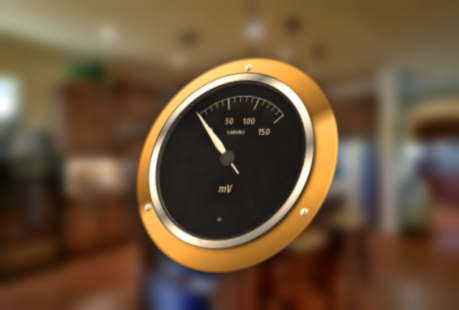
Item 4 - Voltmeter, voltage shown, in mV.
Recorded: 0 mV
